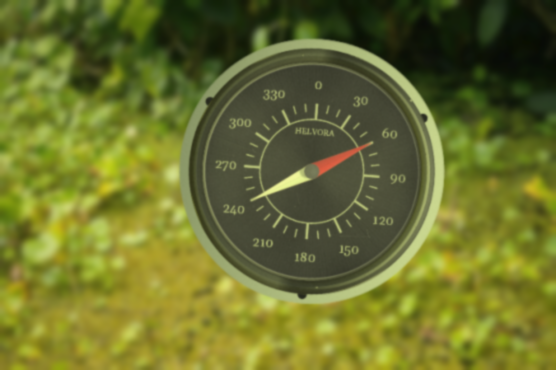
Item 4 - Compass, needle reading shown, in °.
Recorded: 60 °
